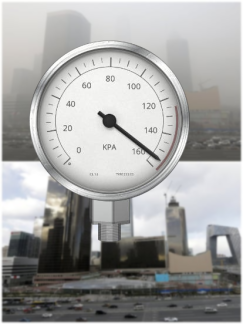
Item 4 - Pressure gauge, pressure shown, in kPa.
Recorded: 155 kPa
